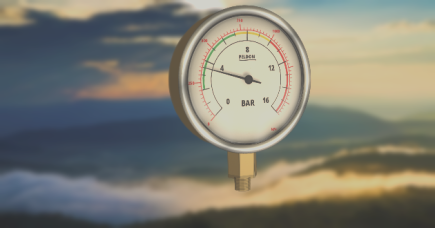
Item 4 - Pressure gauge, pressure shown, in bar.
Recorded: 3.5 bar
